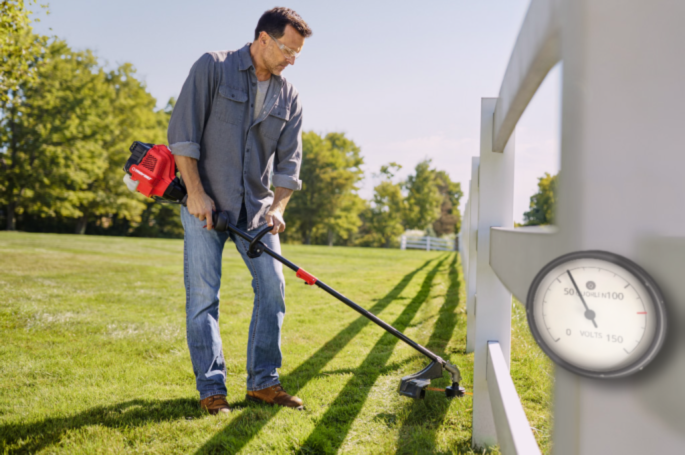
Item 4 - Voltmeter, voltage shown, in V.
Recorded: 60 V
